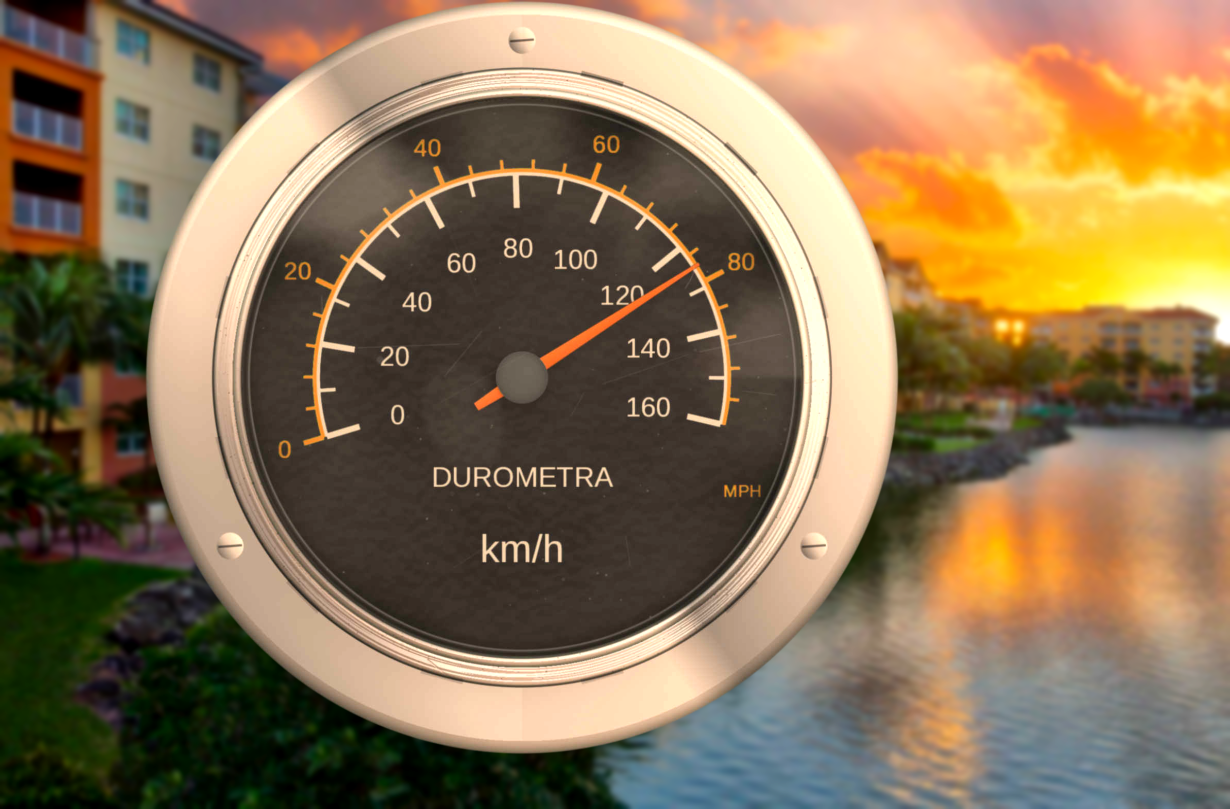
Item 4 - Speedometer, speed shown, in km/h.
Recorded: 125 km/h
